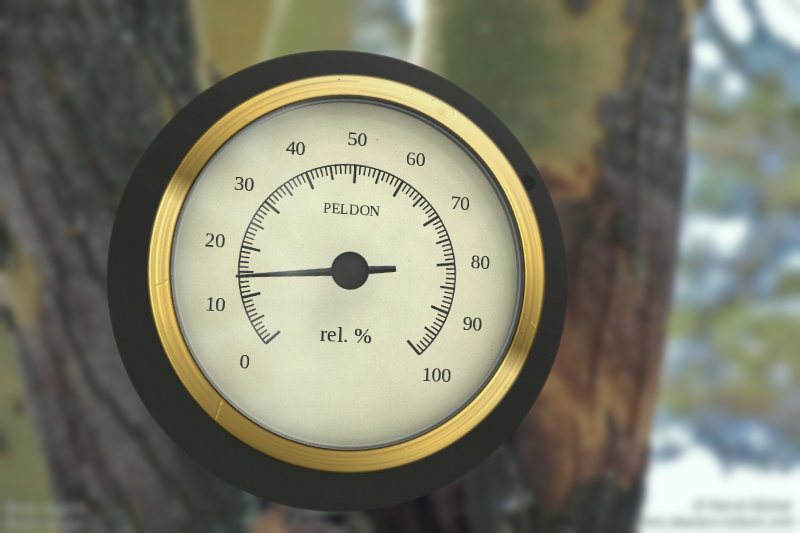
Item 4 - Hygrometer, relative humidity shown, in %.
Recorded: 14 %
